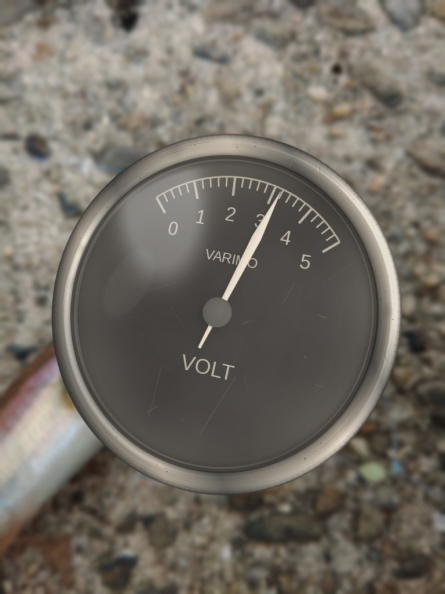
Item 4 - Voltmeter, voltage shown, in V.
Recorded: 3.2 V
